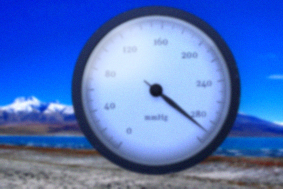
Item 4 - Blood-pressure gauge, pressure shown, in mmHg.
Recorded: 290 mmHg
